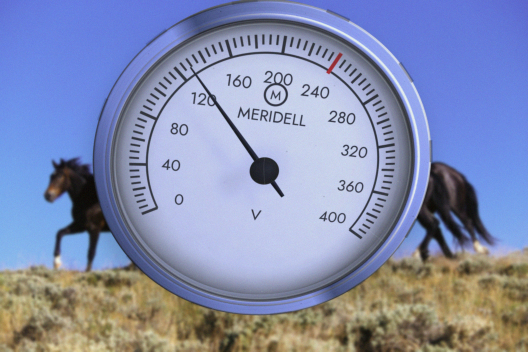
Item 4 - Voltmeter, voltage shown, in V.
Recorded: 130 V
